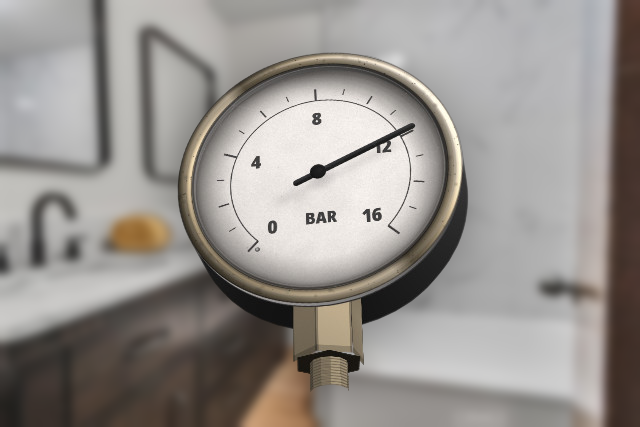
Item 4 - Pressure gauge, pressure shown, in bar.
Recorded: 12 bar
